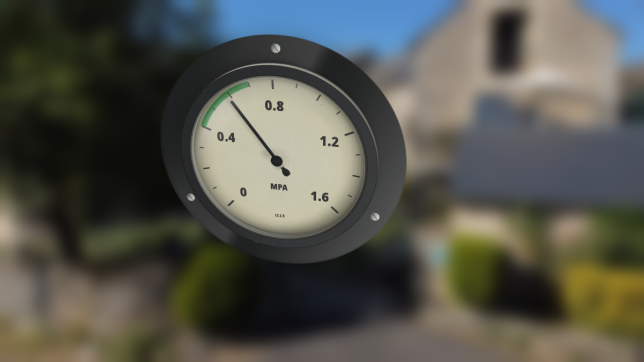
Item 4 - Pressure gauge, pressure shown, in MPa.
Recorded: 0.6 MPa
